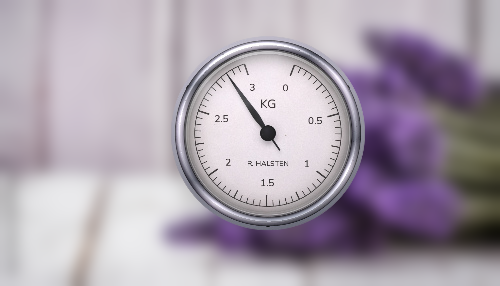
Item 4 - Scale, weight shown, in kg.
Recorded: 2.85 kg
